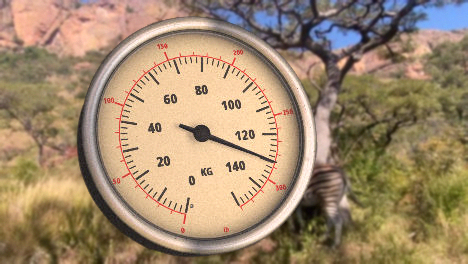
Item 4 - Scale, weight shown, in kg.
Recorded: 130 kg
